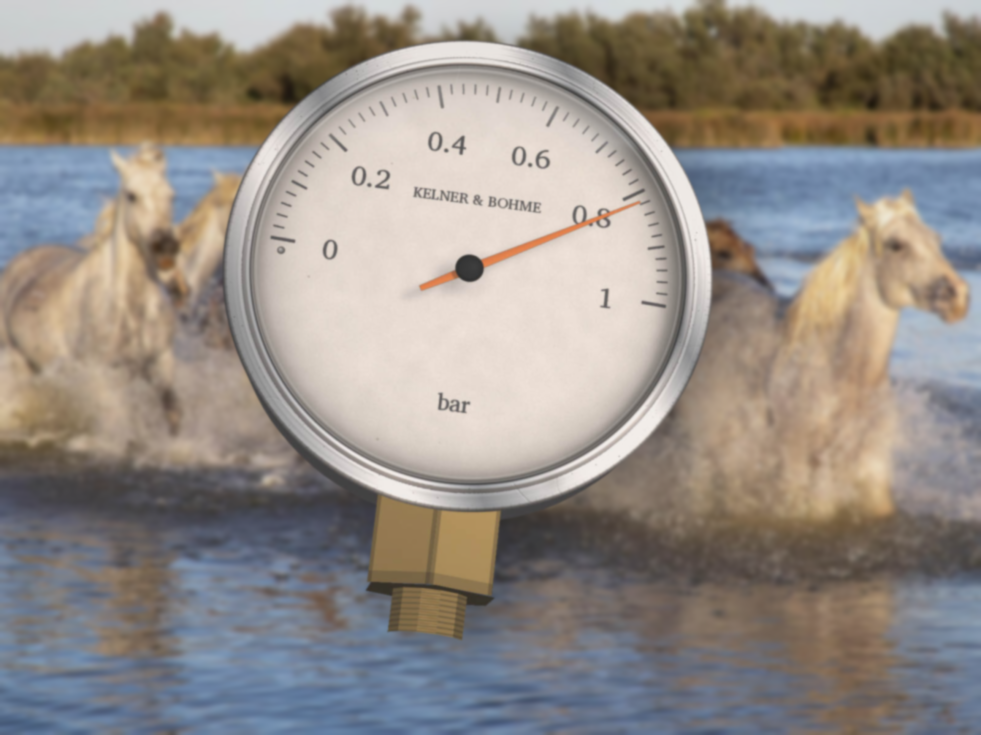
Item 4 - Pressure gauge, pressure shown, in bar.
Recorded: 0.82 bar
